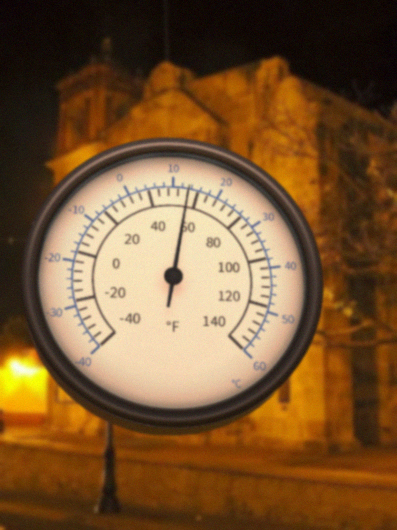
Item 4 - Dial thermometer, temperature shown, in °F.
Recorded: 56 °F
